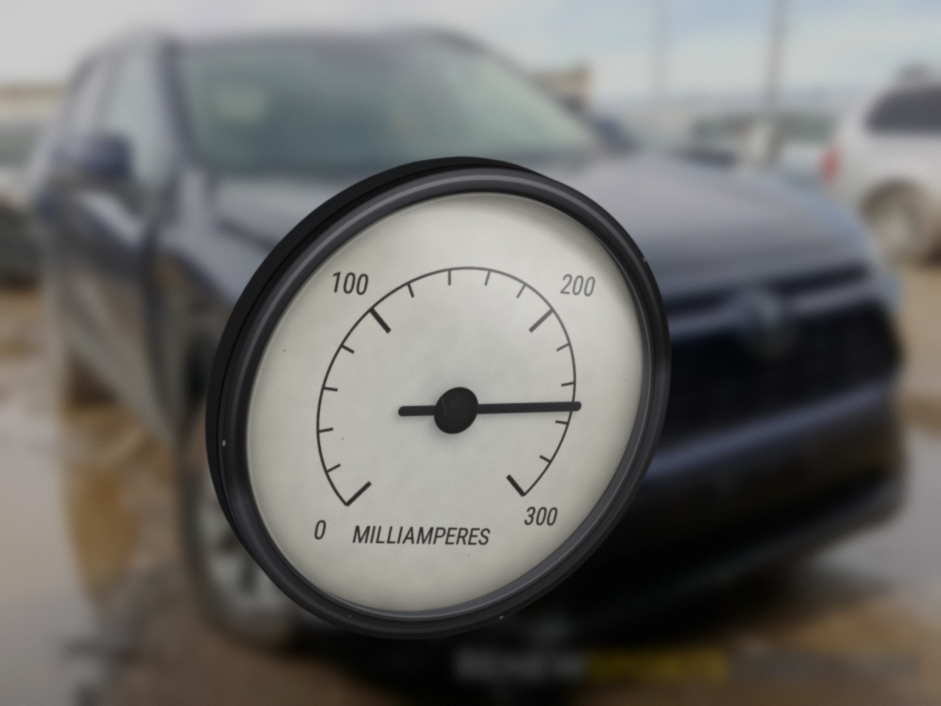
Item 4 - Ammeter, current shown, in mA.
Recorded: 250 mA
